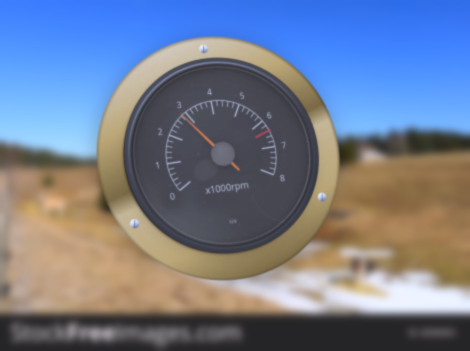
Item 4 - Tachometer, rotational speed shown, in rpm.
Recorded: 2800 rpm
